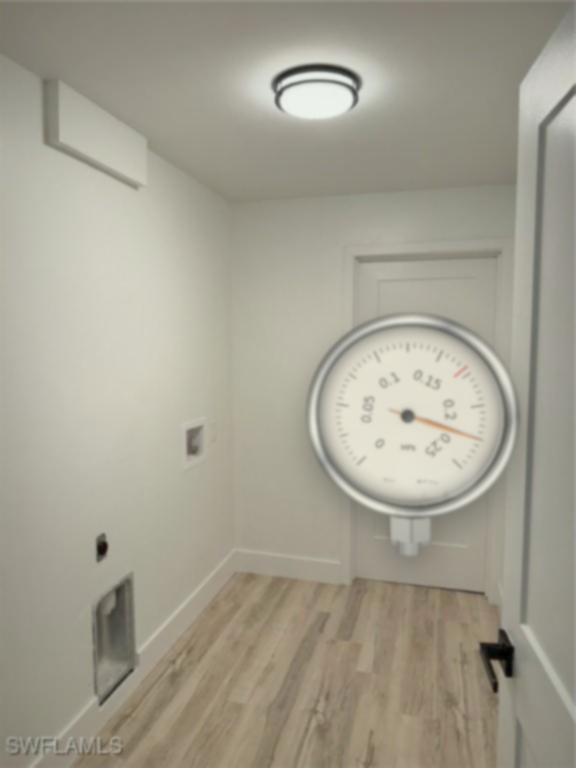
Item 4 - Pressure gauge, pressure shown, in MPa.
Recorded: 0.225 MPa
